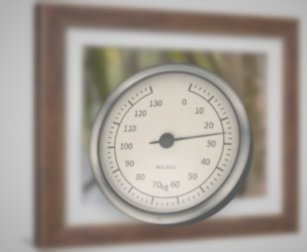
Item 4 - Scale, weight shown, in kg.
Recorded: 26 kg
